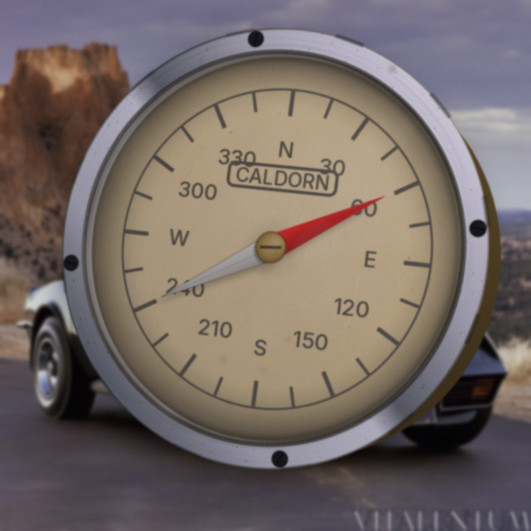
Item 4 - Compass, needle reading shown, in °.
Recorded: 60 °
